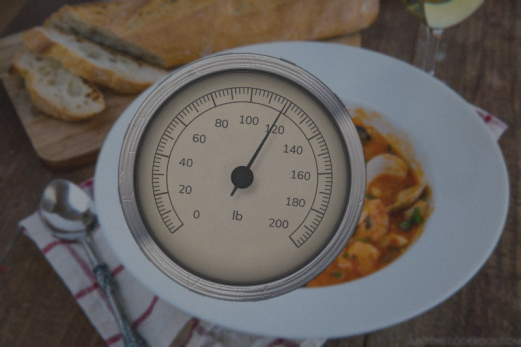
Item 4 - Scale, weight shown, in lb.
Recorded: 118 lb
